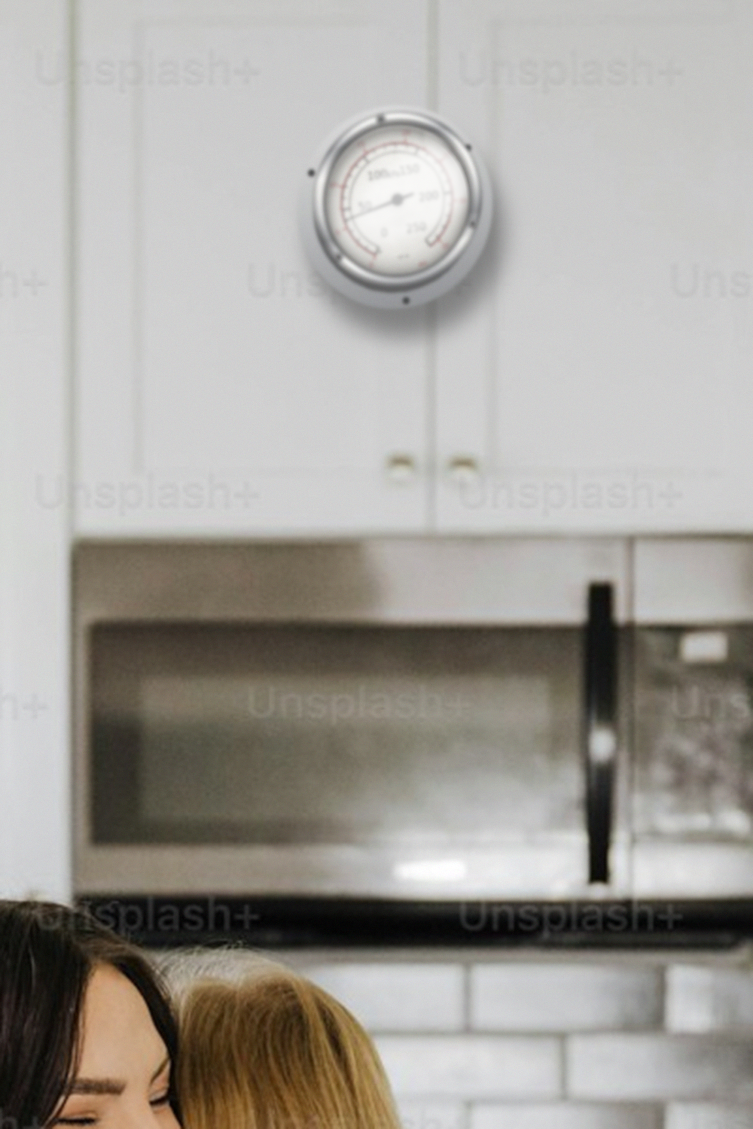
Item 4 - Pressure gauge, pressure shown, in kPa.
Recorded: 40 kPa
